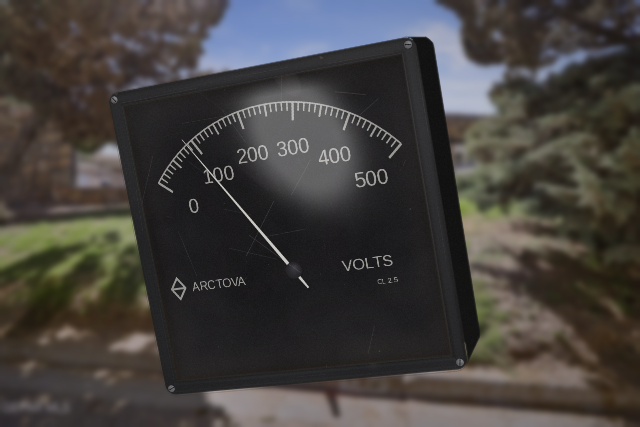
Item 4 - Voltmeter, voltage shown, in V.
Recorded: 90 V
